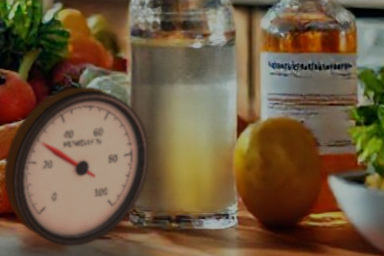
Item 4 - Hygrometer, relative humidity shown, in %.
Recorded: 28 %
